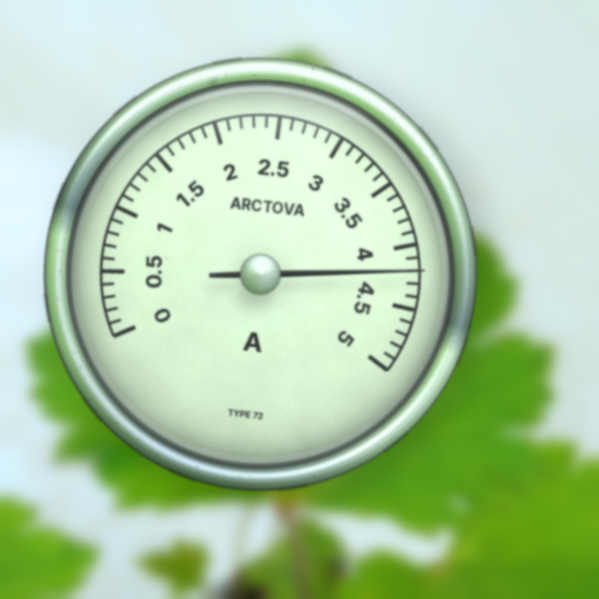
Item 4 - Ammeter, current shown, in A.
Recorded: 4.2 A
